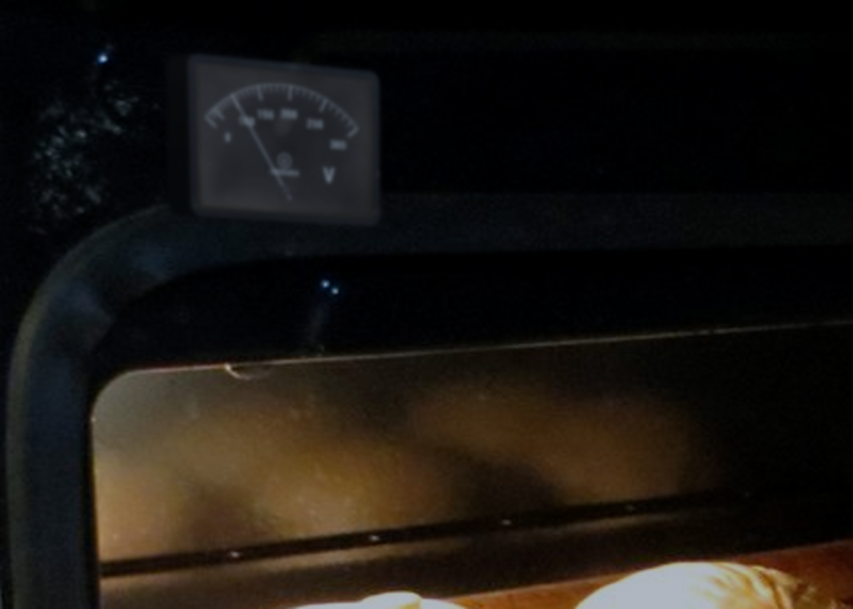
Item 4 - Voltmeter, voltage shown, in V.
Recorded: 100 V
